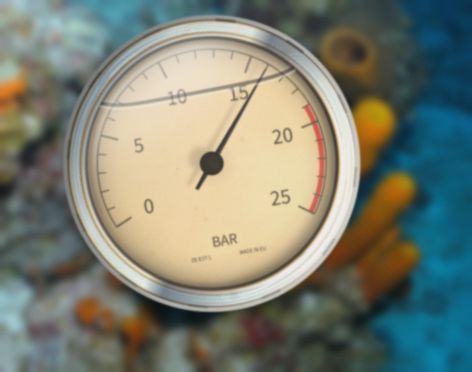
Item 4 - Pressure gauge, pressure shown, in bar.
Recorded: 16 bar
